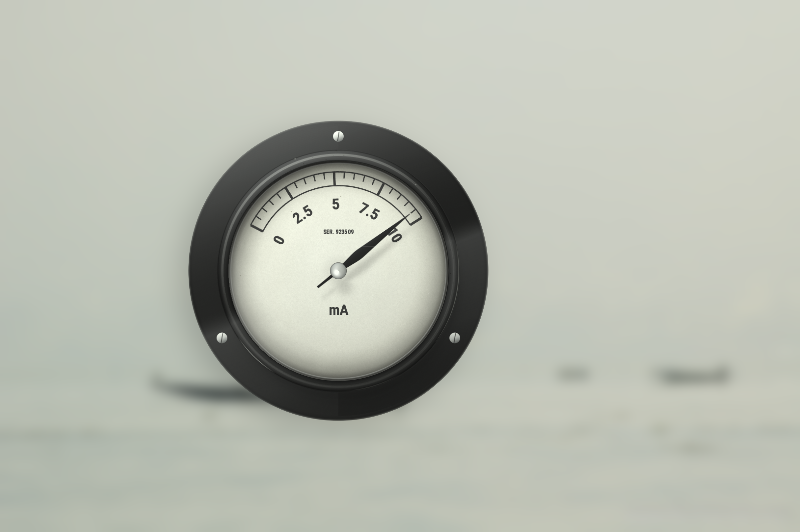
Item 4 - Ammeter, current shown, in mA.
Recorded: 9.5 mA
